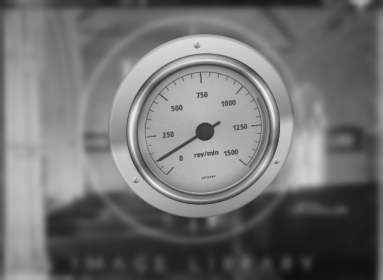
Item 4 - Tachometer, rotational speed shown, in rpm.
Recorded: 100 rpm
